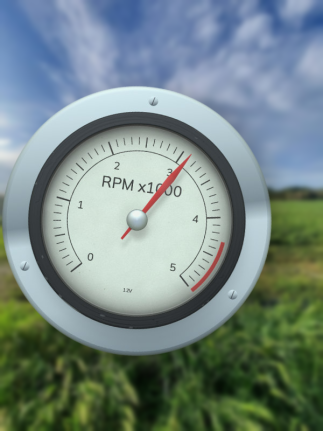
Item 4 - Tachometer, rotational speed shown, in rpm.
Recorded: 3100 rpm
